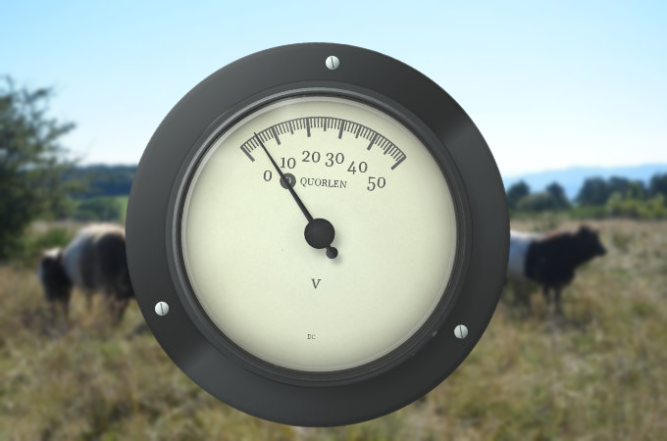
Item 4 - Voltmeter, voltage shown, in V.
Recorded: 5 V
